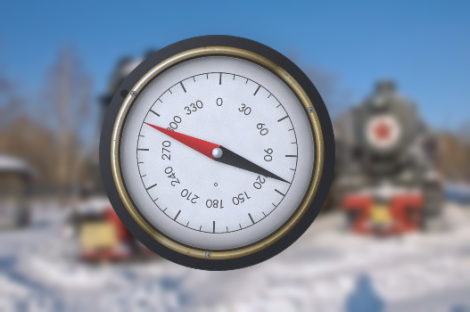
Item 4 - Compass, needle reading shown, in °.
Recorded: 290 °
